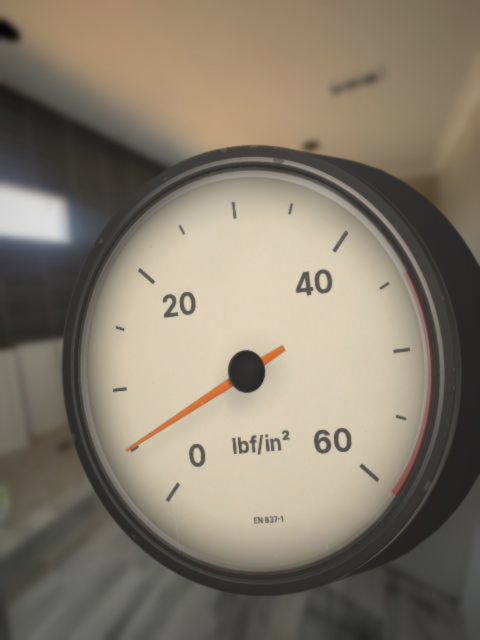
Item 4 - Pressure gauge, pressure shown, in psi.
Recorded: 5 psi
